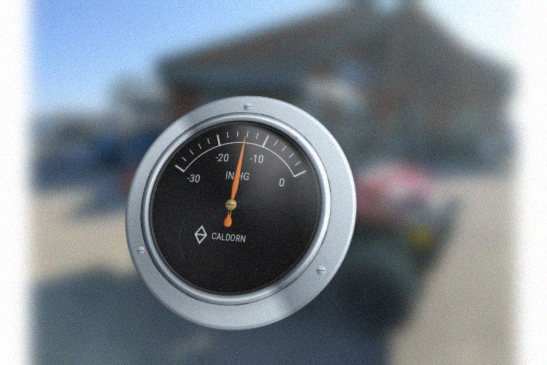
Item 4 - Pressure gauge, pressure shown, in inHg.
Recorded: -14 inHg
